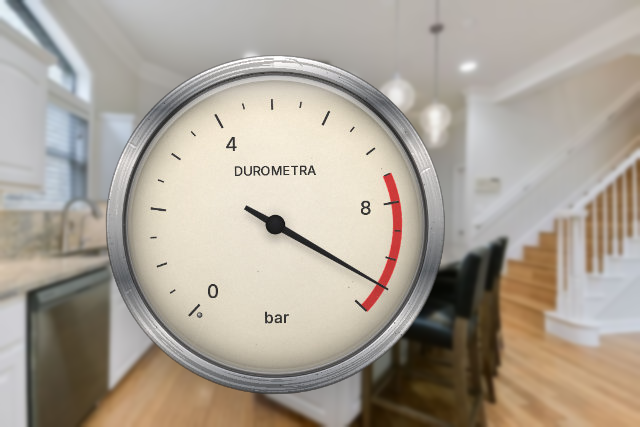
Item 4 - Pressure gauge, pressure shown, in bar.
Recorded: 9.5 bar
